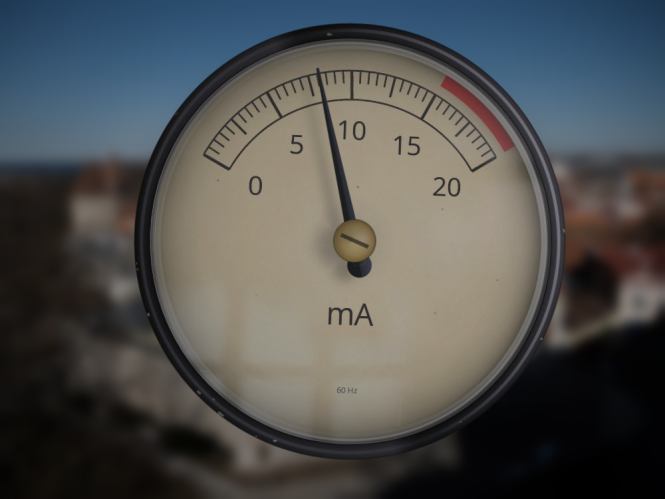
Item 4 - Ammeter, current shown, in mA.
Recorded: 8 mA
